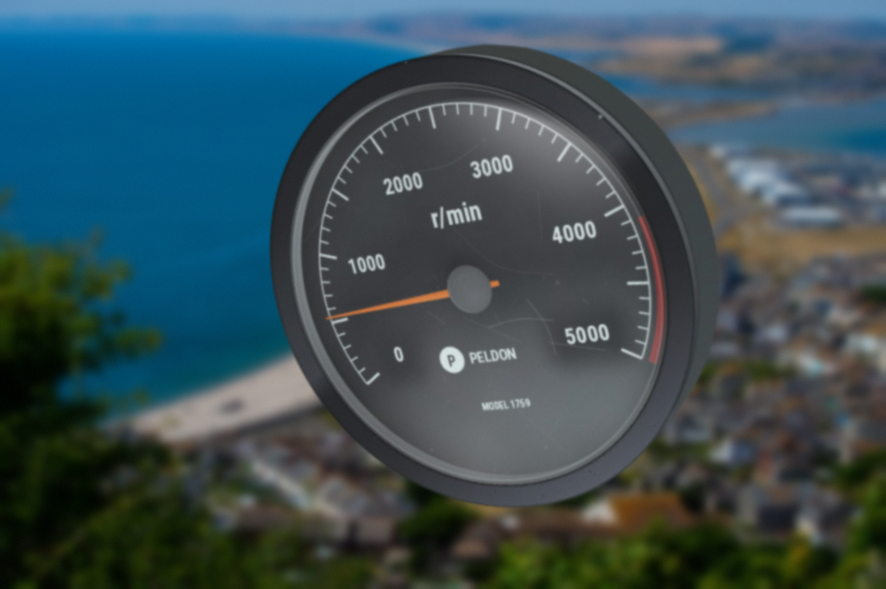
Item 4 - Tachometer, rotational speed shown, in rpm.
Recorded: 550 rpm
